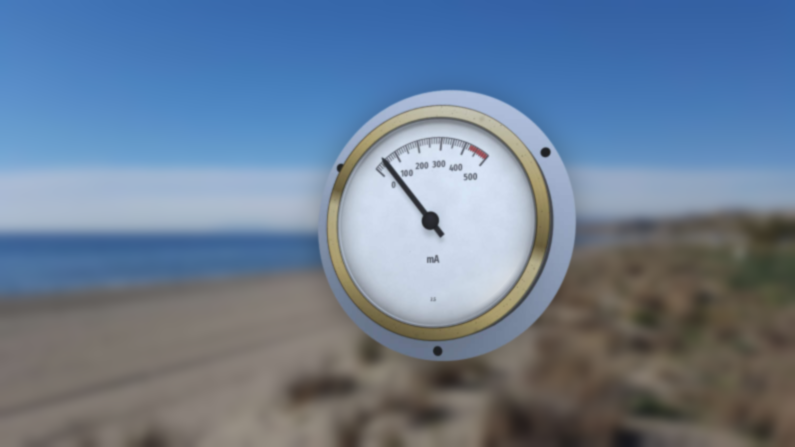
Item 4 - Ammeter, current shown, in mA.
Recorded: 50 mA
